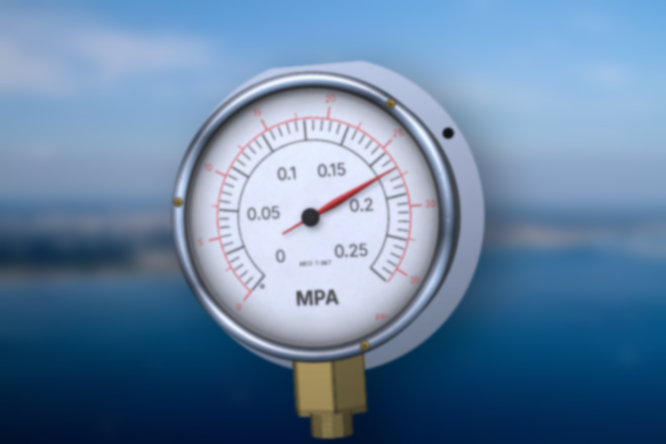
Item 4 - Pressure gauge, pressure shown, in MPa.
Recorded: 0.185 MPa
